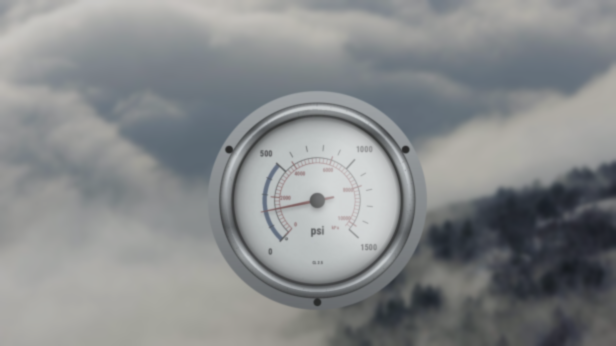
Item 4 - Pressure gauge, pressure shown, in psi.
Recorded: 200 psi
